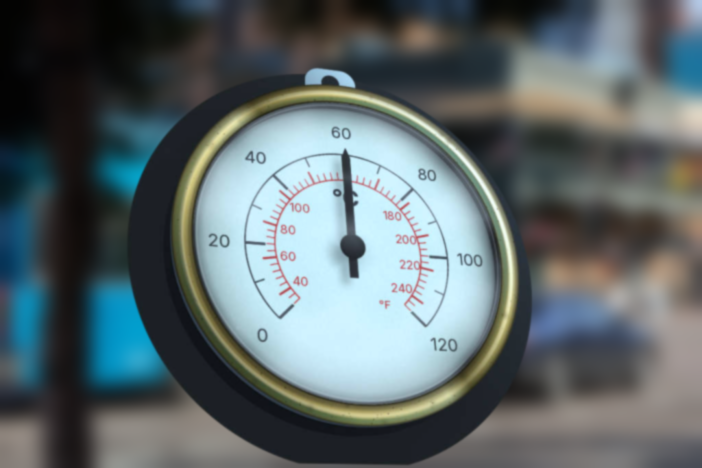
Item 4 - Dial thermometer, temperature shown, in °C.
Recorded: 60 °C
